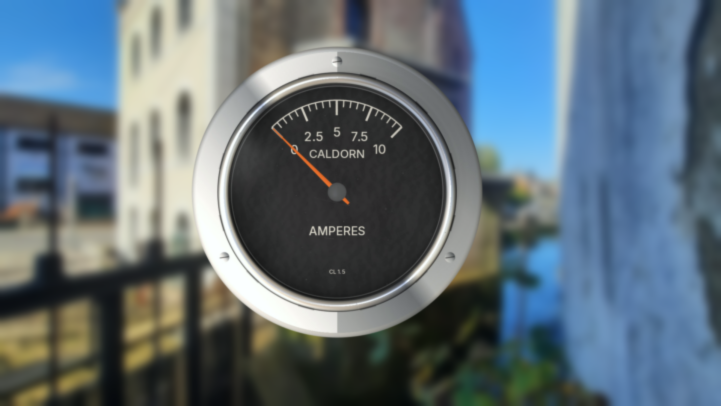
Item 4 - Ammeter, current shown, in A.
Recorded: 0 A
